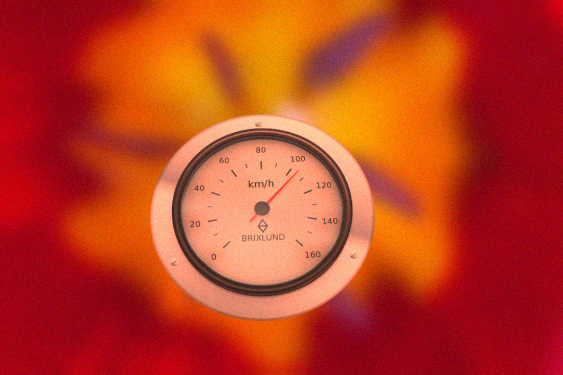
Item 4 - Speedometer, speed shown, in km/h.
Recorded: 105 km/h
